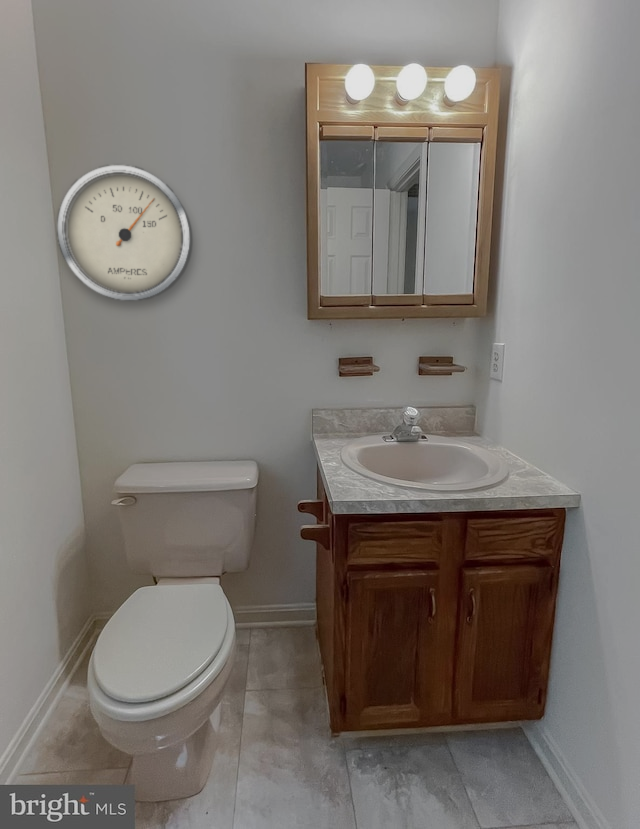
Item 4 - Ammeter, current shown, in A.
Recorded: 120 A
